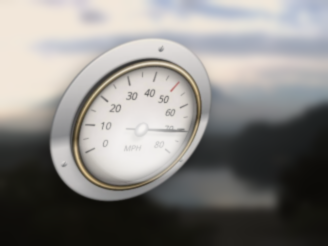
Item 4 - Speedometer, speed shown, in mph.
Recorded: 70 mph
